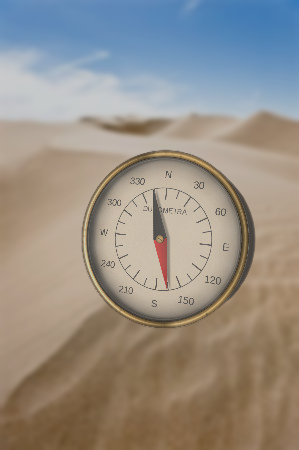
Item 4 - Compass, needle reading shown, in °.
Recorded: 165 °
